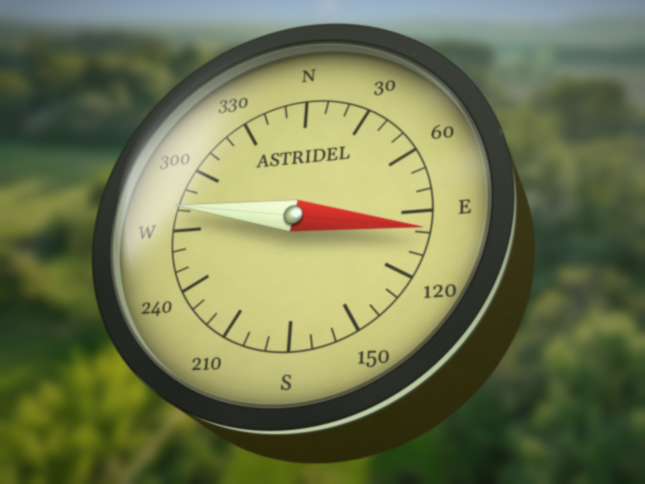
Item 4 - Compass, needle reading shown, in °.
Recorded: 100 °
